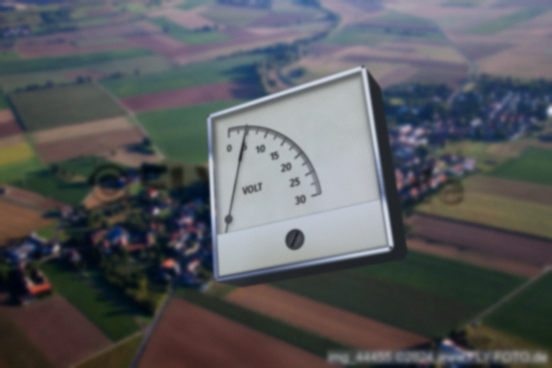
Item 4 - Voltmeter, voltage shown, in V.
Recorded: 5 V
